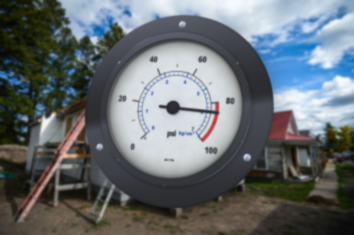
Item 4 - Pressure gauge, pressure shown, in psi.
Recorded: 85 psi
